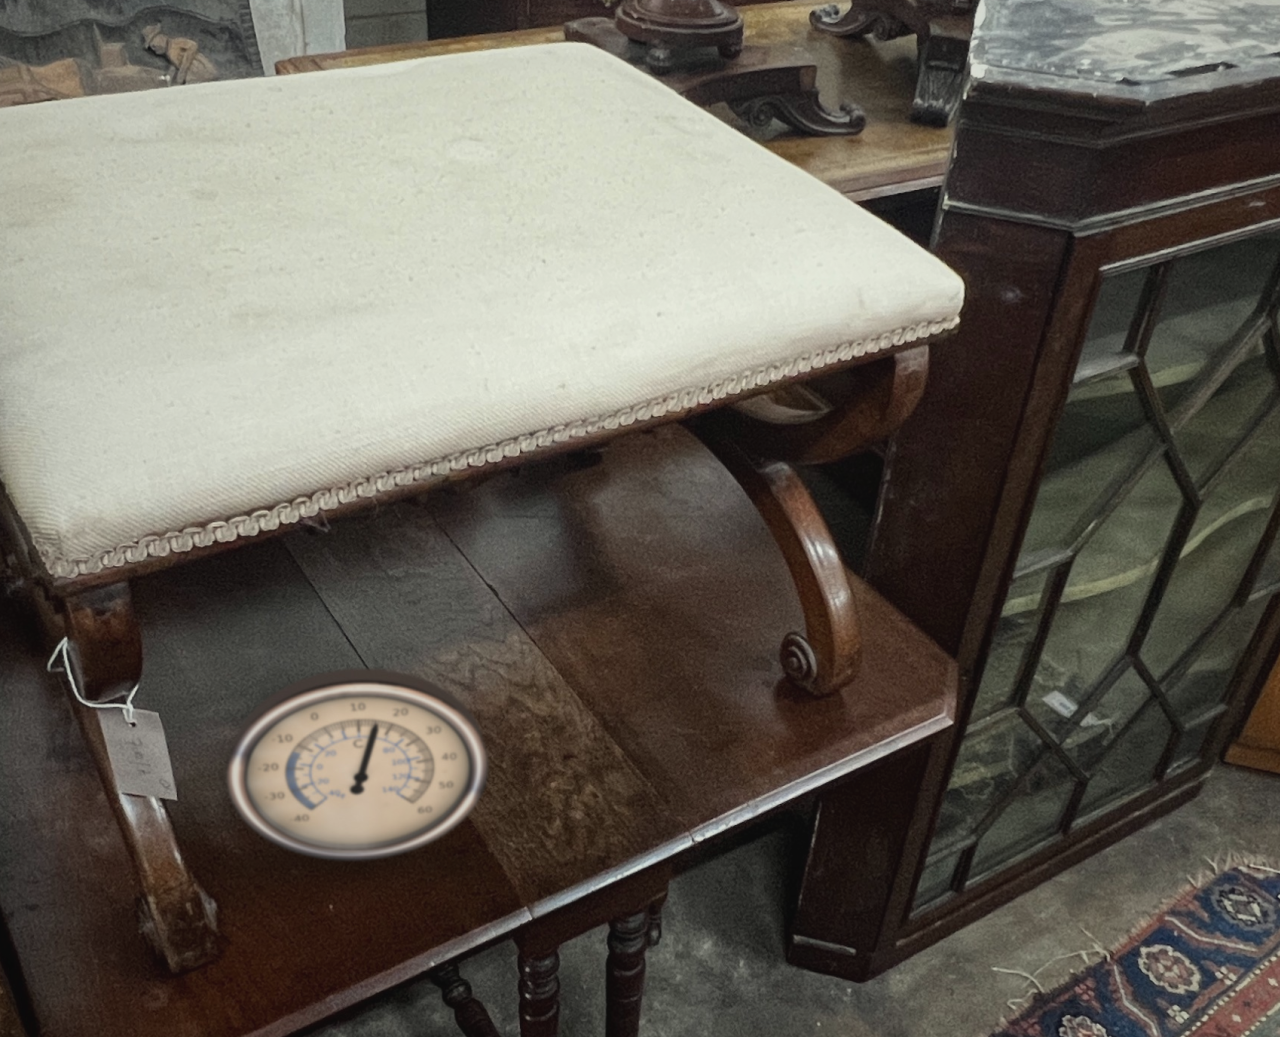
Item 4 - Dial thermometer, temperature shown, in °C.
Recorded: 15 °C
